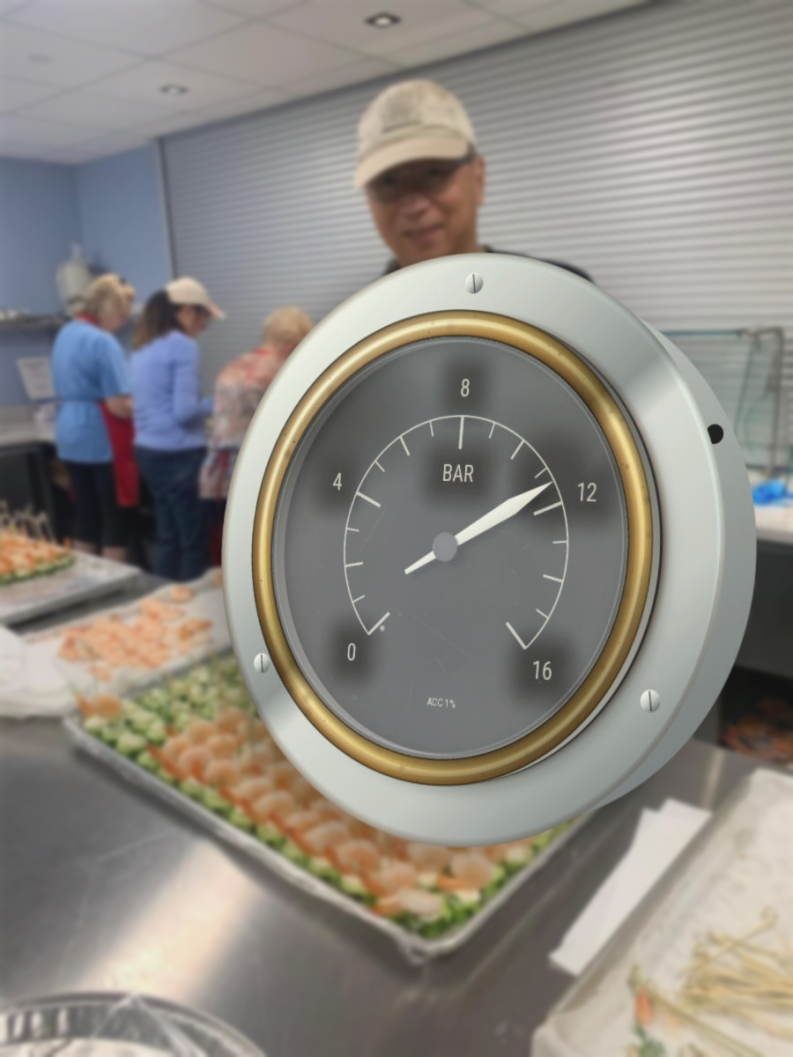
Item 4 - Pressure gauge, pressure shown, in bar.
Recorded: 11.5 bar
